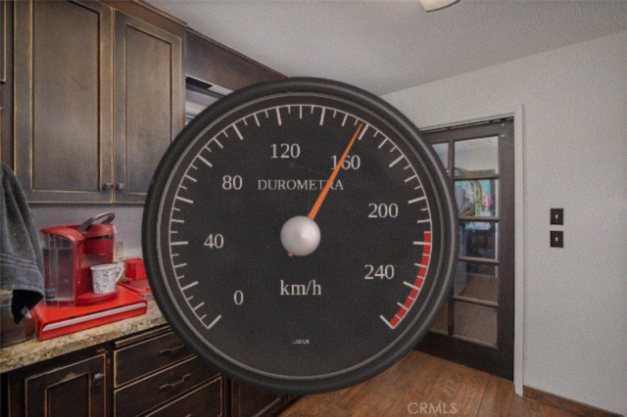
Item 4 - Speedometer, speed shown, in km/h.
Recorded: 157.5 km/h
